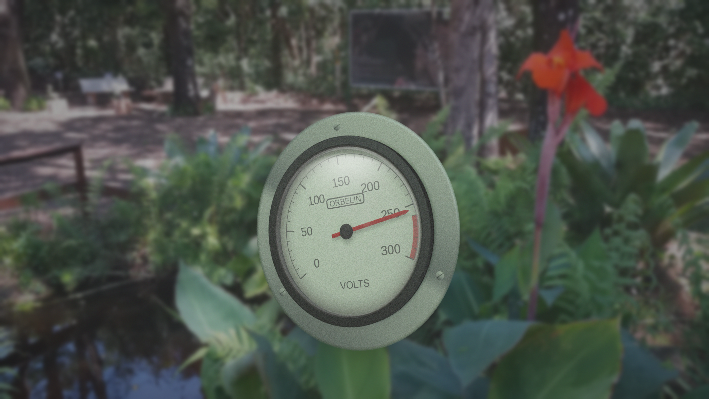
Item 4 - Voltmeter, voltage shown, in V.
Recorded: 255 V
